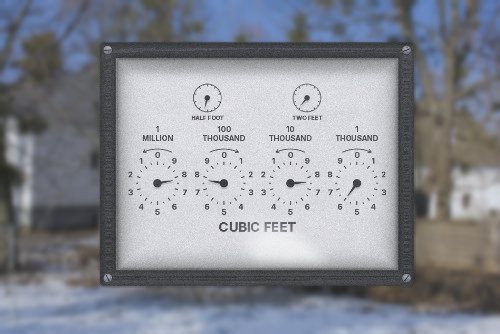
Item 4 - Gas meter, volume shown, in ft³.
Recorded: 777600 ft³
